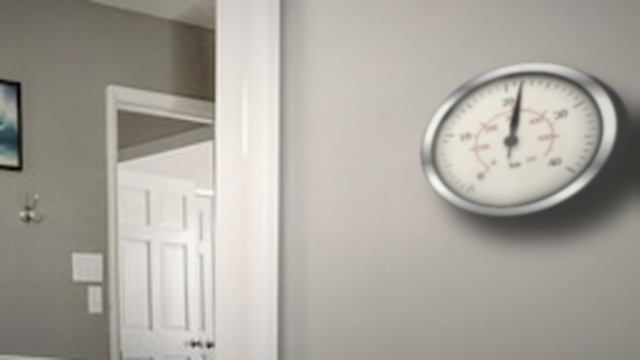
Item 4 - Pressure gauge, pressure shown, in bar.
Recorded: 22 bar
